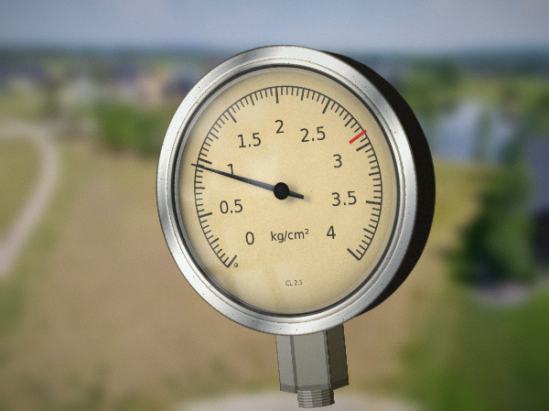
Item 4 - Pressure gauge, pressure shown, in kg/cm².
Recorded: 0.95 kg/cm²
